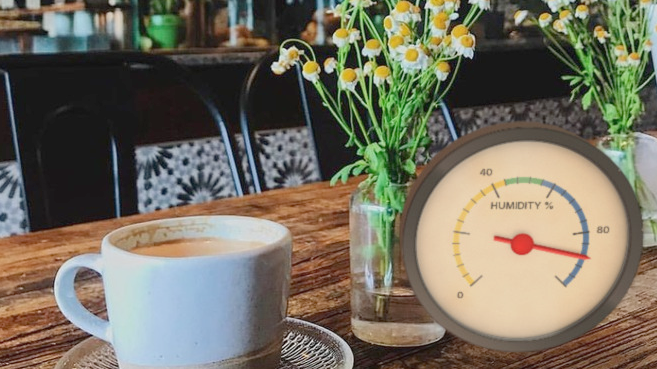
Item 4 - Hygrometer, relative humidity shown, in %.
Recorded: 88 %
